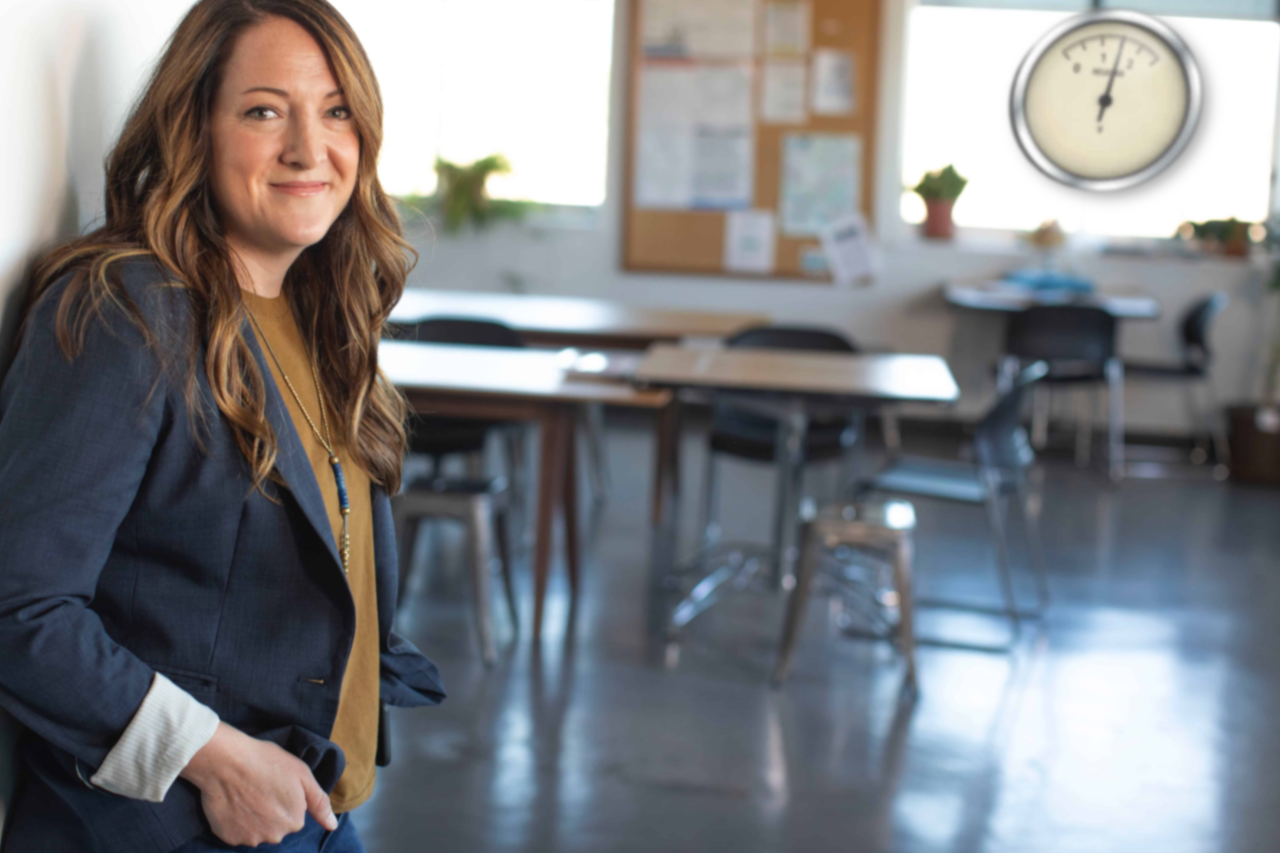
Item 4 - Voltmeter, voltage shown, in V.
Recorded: 1.5 V
